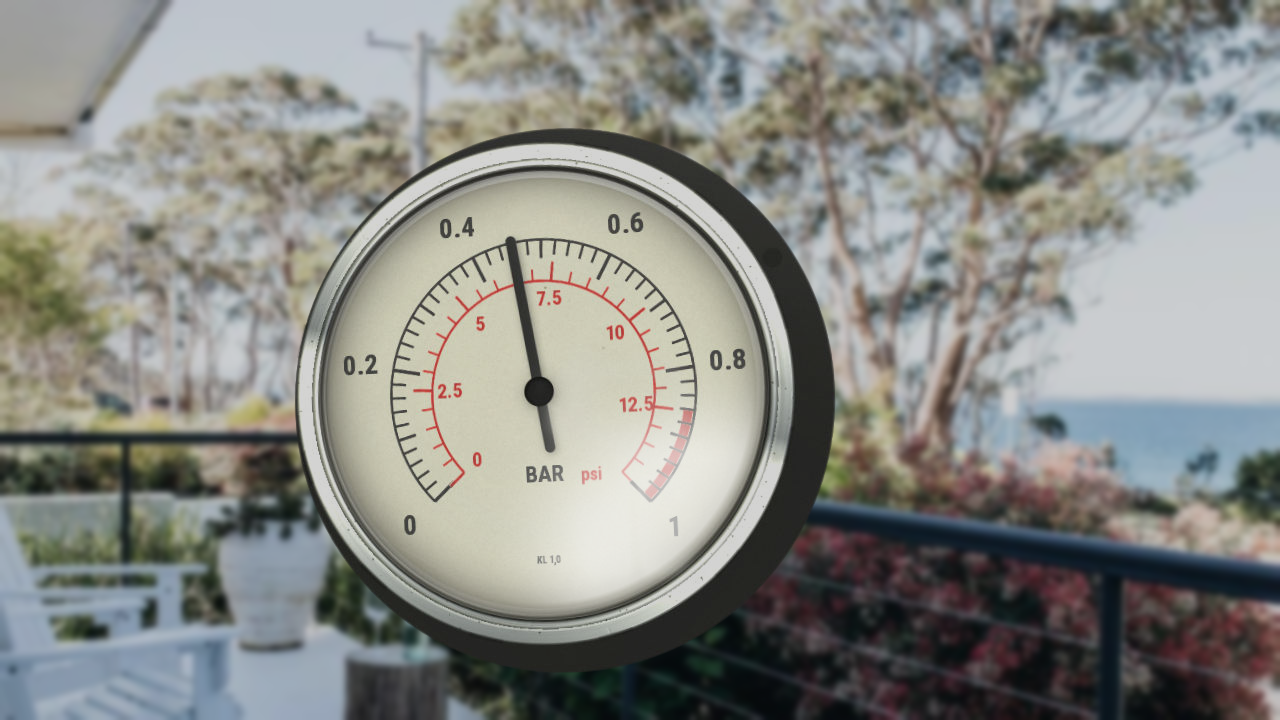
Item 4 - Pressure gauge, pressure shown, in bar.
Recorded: 0.46 bar
